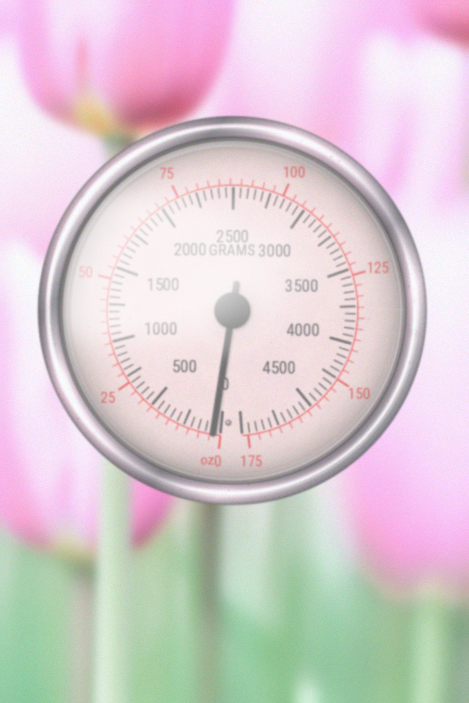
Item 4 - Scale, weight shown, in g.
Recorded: 50 g
